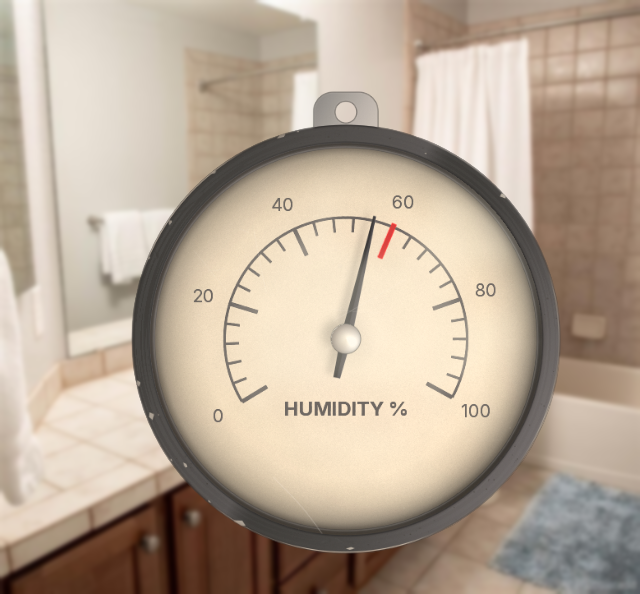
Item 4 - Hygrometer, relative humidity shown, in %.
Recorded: 56 %
